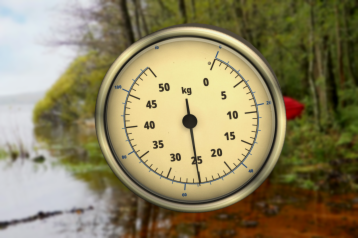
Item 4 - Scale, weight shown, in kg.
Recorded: 25 kg
